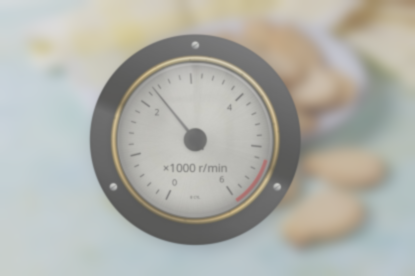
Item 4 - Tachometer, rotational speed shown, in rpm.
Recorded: 2300 rpm
